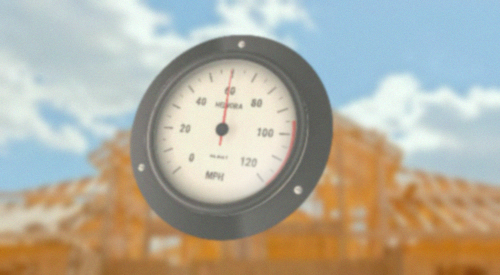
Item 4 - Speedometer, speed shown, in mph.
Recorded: 60 mph
